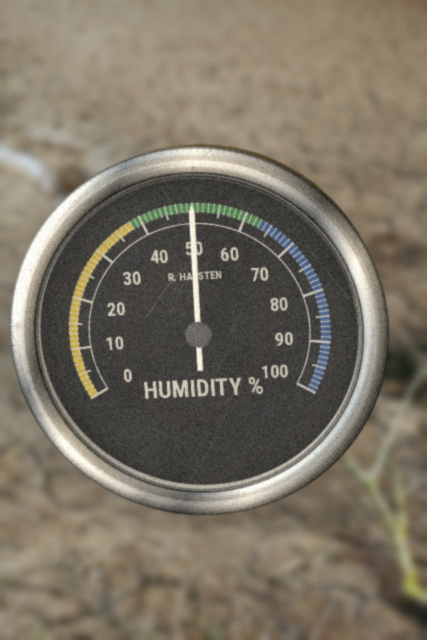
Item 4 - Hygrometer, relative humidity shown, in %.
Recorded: 50 %
